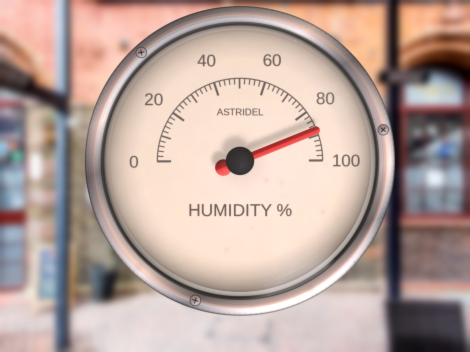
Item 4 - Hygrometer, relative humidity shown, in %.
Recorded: 88 %
